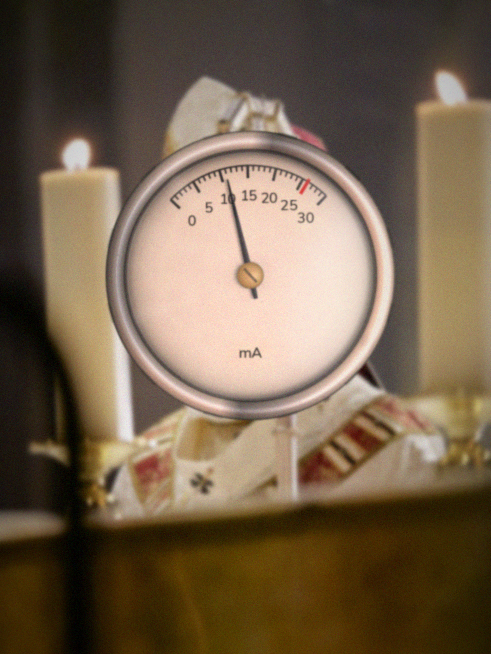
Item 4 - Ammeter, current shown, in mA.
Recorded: 11 mA
